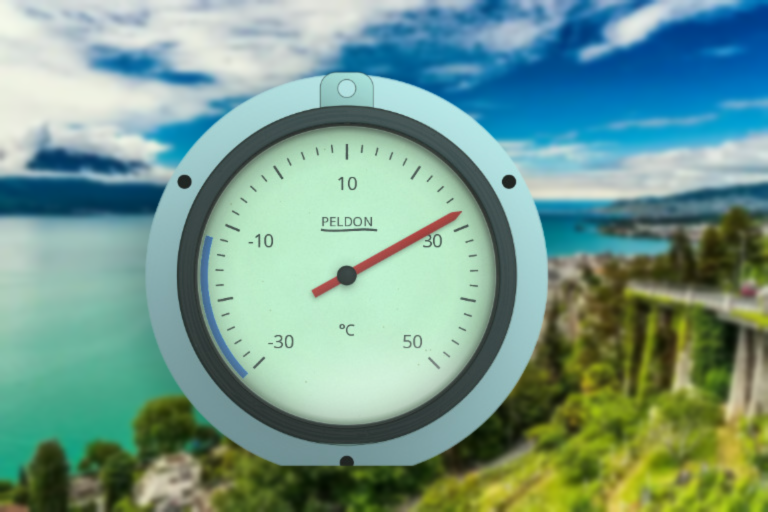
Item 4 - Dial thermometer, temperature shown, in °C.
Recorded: 28 °C
